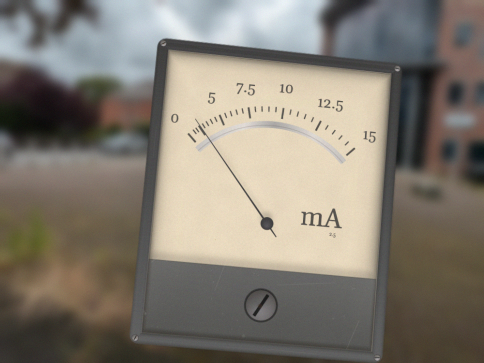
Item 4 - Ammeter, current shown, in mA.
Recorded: 2.5 mA
